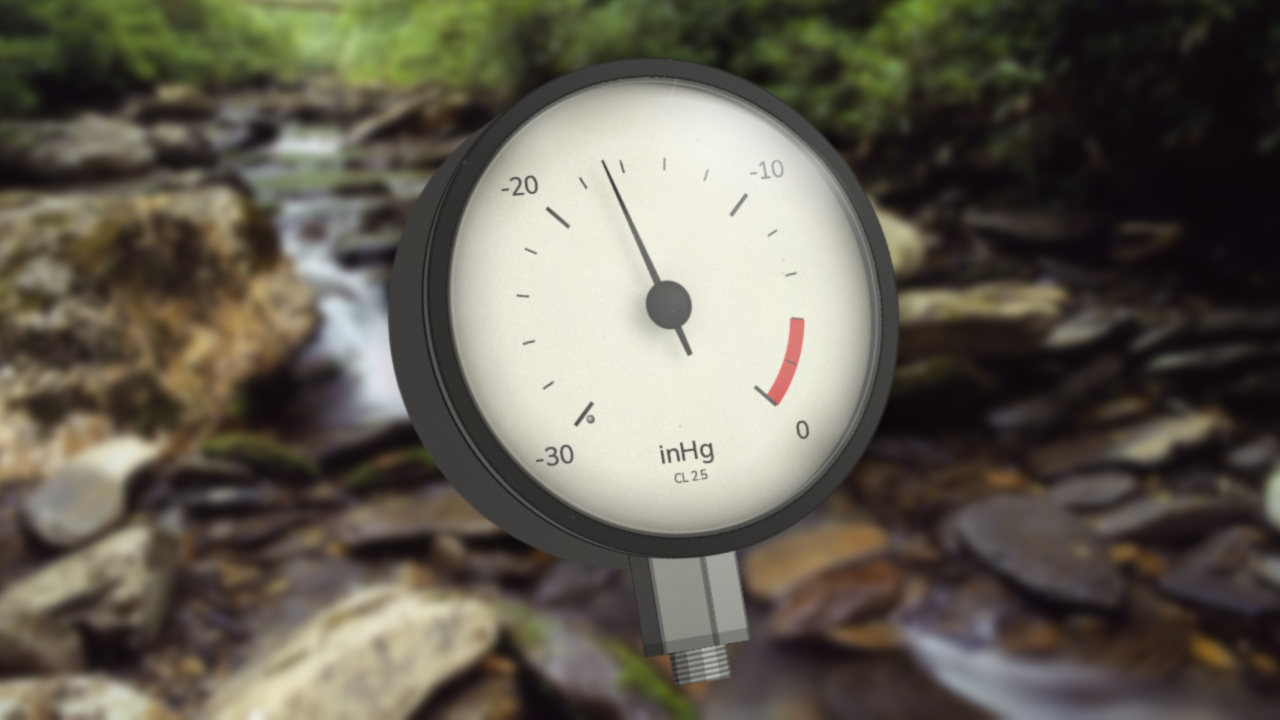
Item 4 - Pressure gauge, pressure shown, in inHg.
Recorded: -17 inHg
